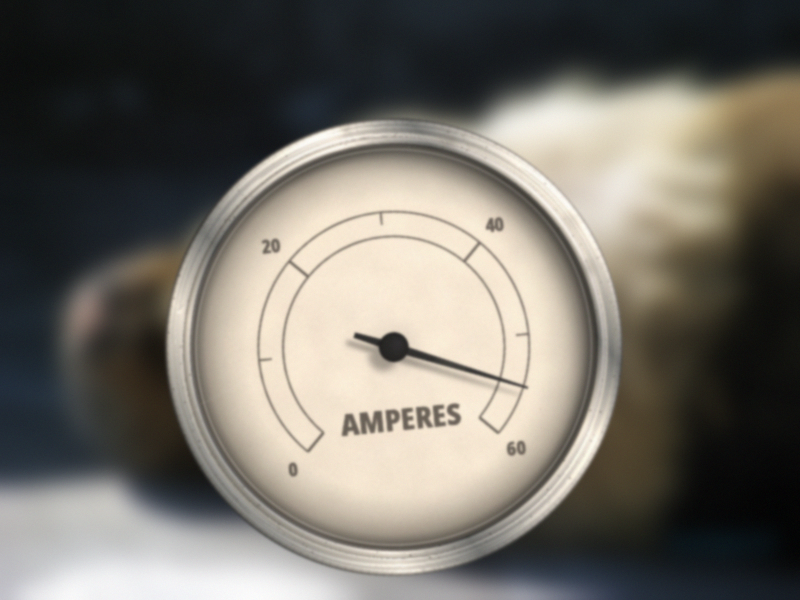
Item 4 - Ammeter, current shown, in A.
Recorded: 55 A
